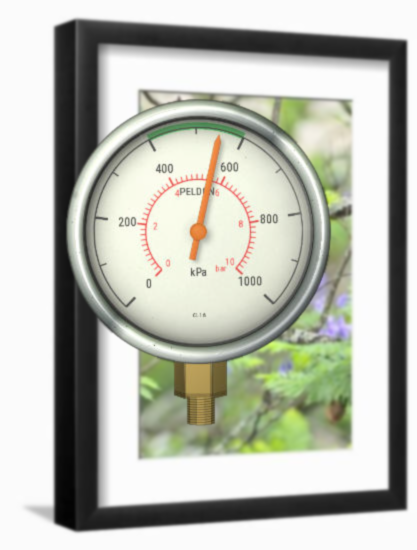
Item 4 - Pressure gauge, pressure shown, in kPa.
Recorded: 550 kPa
